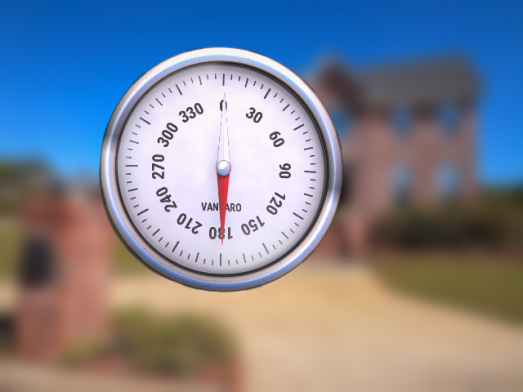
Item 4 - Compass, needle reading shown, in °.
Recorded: 180 °
